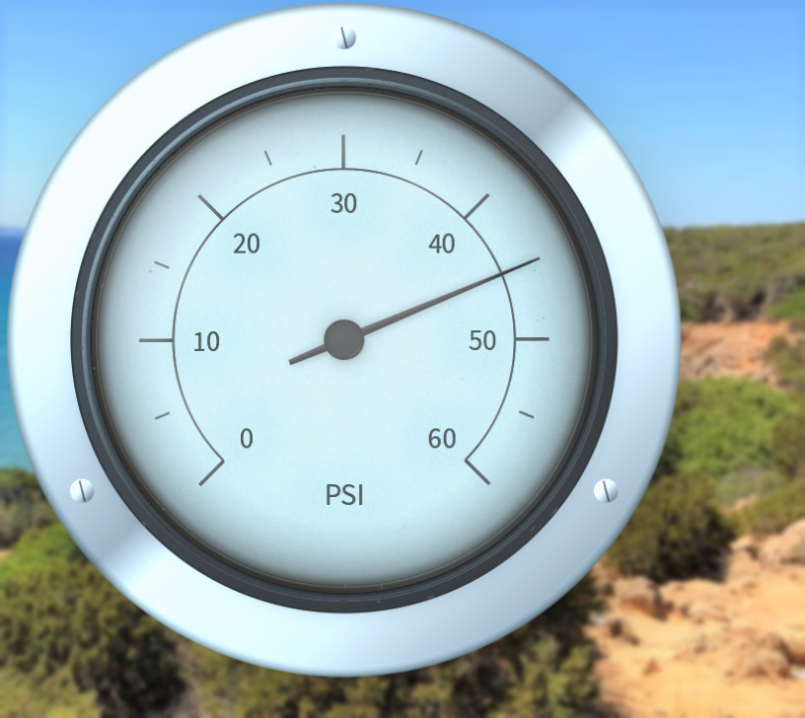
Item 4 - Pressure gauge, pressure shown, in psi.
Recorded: 45 psi
